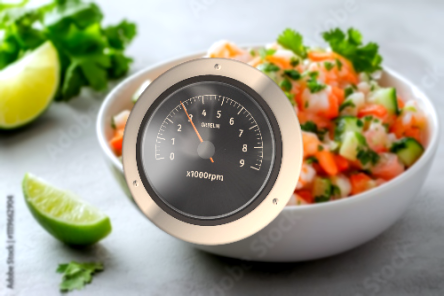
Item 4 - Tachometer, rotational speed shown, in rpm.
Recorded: 3000 rpm
